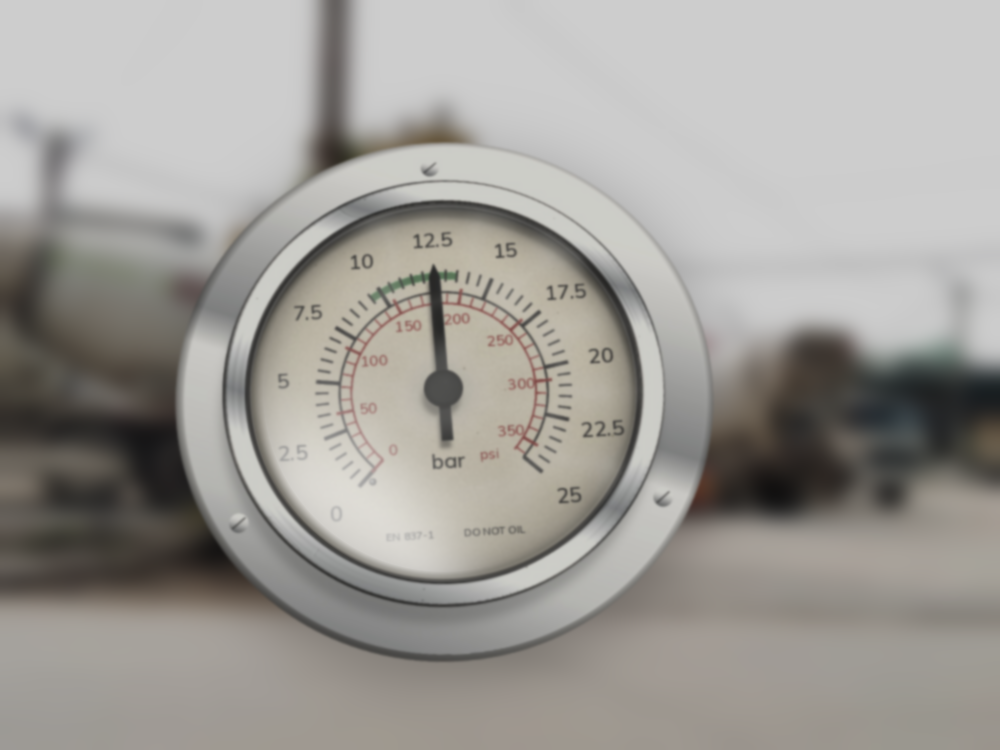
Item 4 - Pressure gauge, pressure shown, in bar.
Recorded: 12.5 bar
